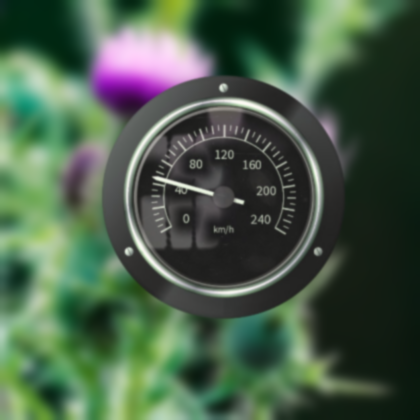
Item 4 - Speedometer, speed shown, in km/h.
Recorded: 45 km/h
